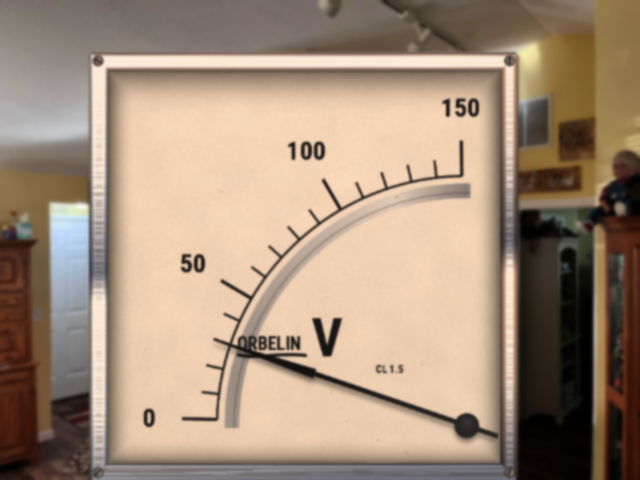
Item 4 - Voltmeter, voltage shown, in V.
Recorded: 30 V
